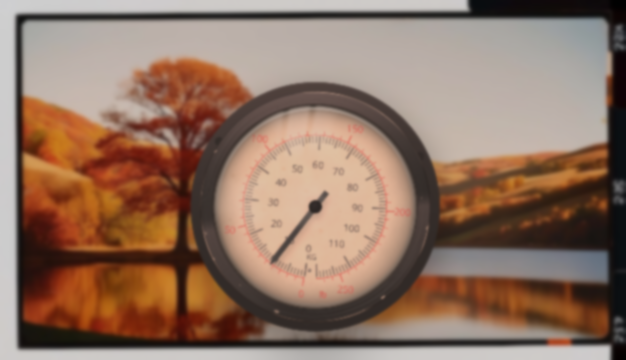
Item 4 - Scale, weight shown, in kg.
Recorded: 10 kg
